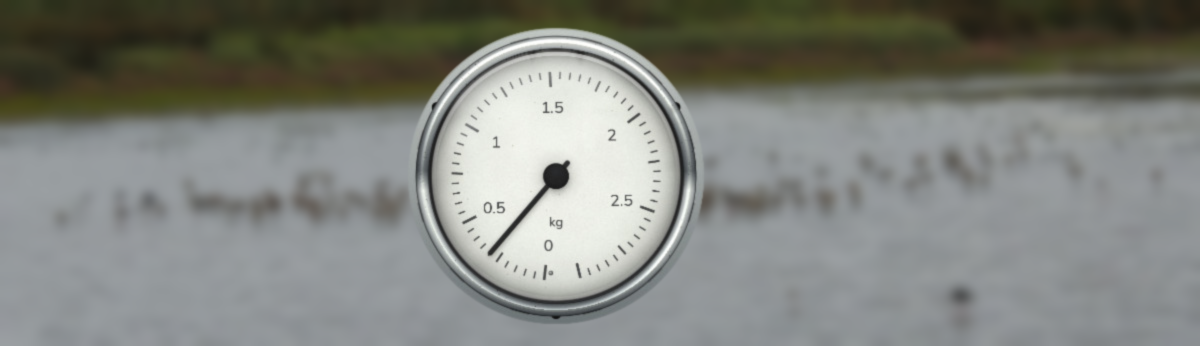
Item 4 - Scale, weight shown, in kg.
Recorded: 0.3 kg
